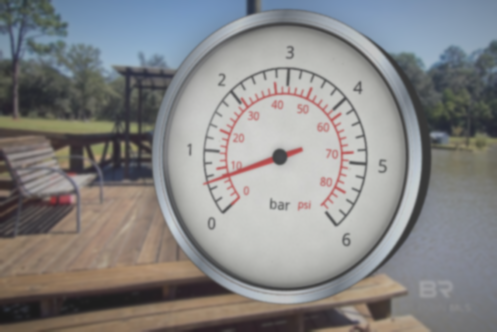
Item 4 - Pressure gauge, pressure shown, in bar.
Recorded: 0.5 bar
